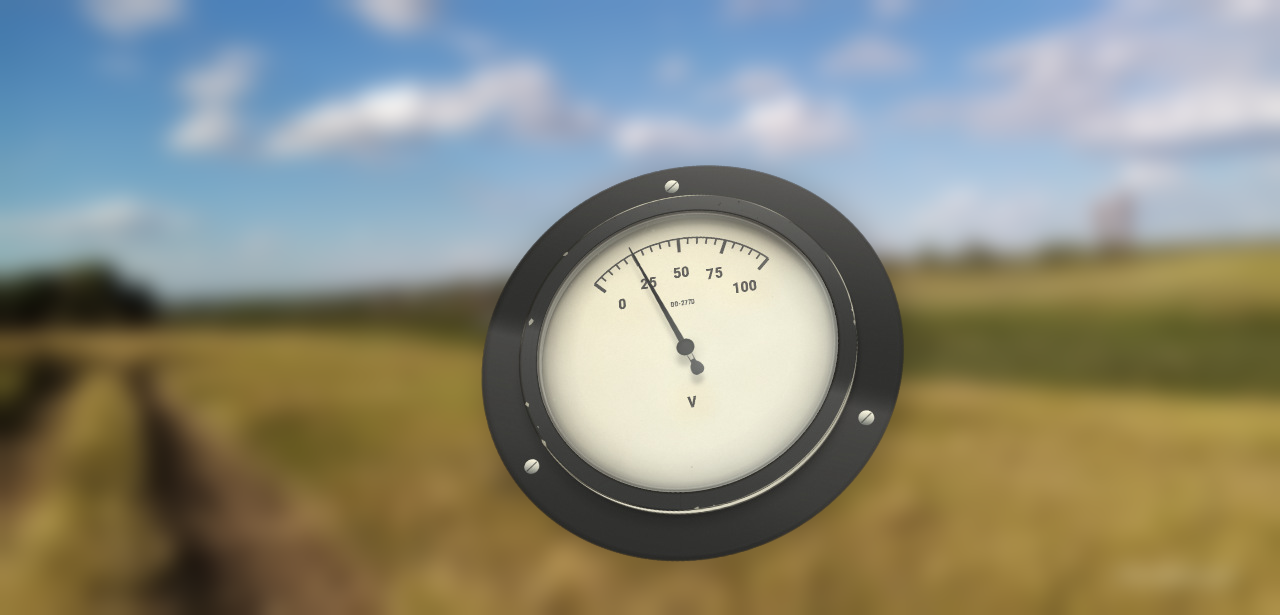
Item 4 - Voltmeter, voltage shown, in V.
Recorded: 25 V
